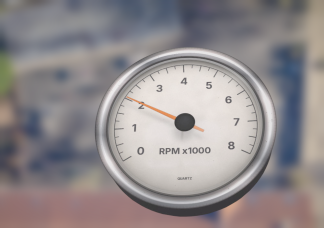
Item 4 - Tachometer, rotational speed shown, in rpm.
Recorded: 2000 rpm
